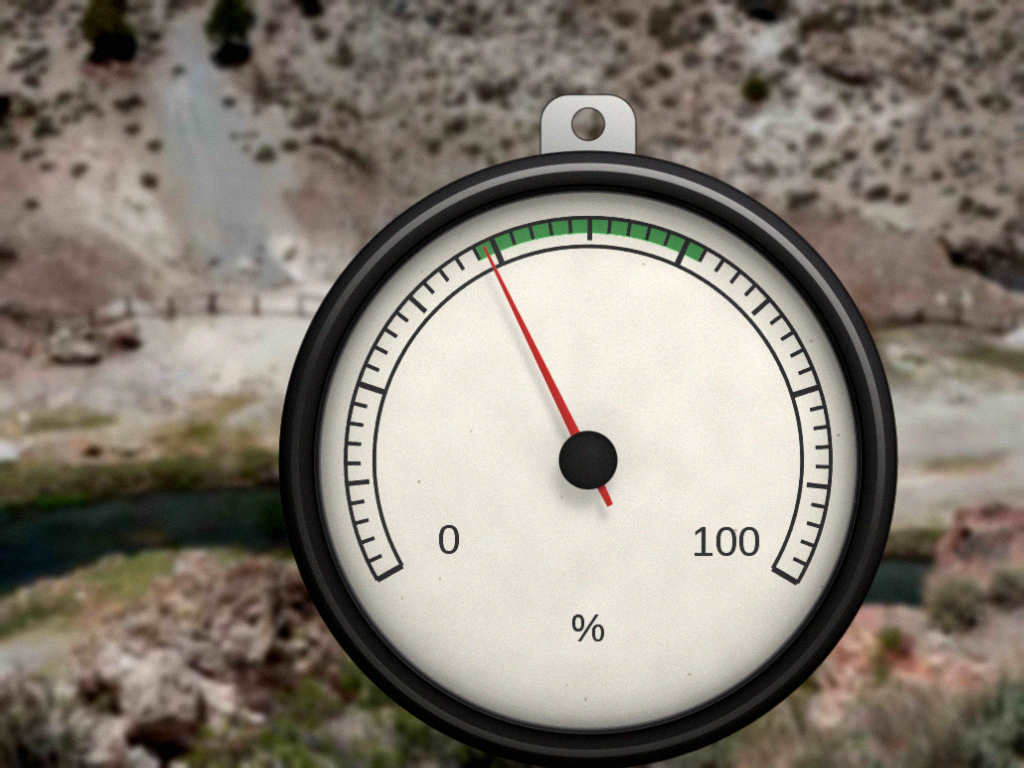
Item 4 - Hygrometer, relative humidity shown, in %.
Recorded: 39 %
